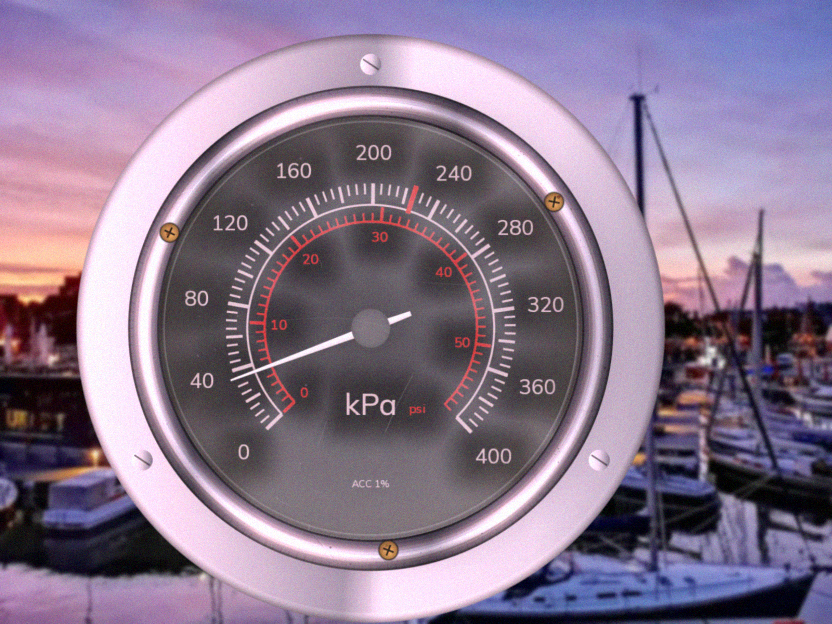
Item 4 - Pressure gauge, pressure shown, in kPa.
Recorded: 35 kPa
